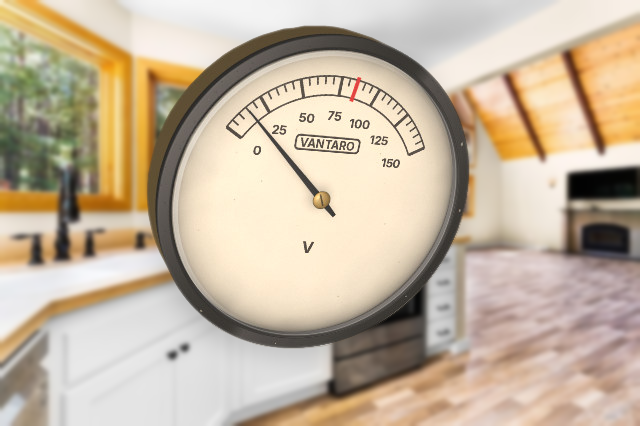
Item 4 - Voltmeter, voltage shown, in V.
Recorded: 15 V
